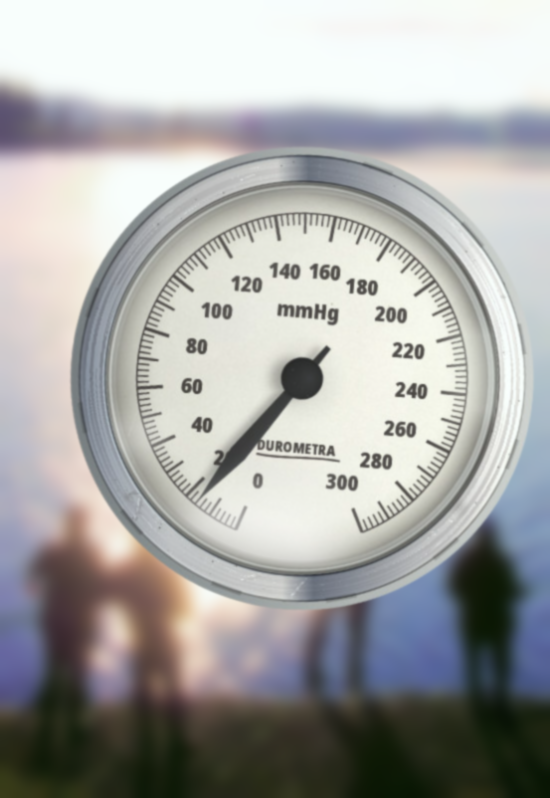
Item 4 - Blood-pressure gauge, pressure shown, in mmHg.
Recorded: 16 mmHg
